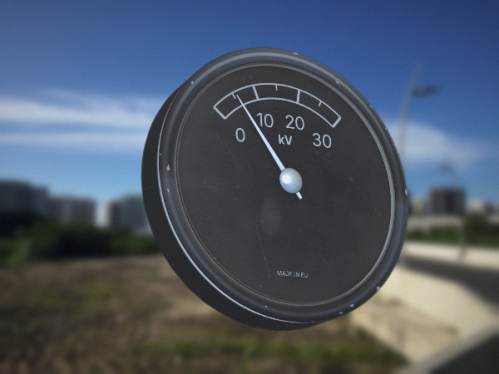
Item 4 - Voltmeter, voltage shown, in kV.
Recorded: 5 kV
